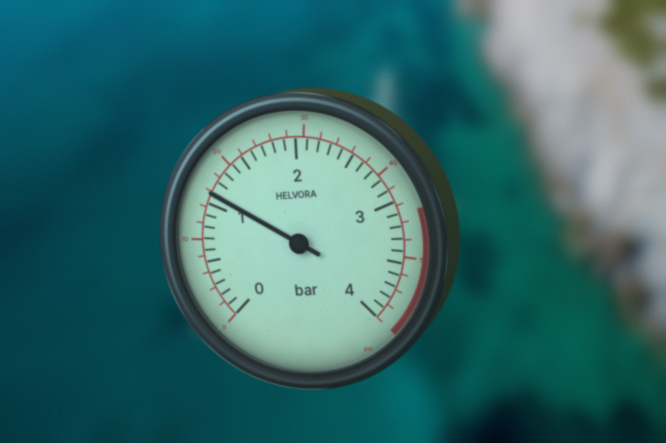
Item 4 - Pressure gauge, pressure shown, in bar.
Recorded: 1.1 bar
